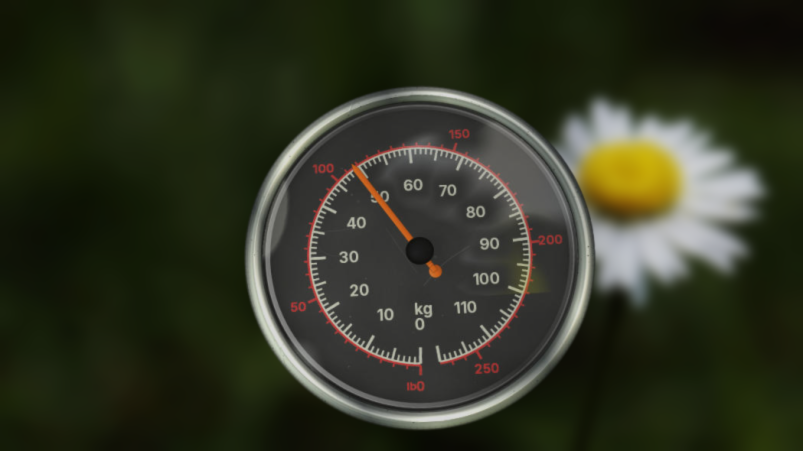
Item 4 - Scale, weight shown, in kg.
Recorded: 49 kg
